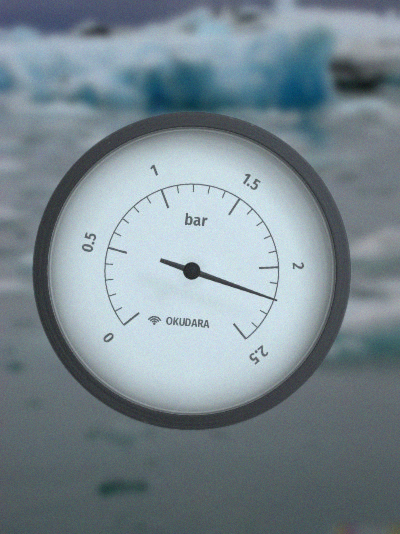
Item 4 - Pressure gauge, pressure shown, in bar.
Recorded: 2.2 bar
